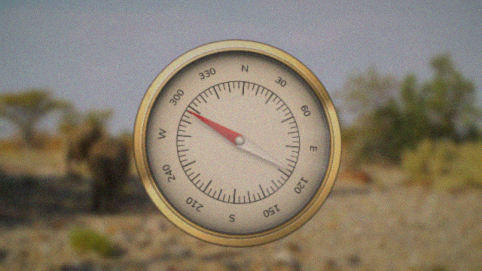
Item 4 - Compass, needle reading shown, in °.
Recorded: 295 °
